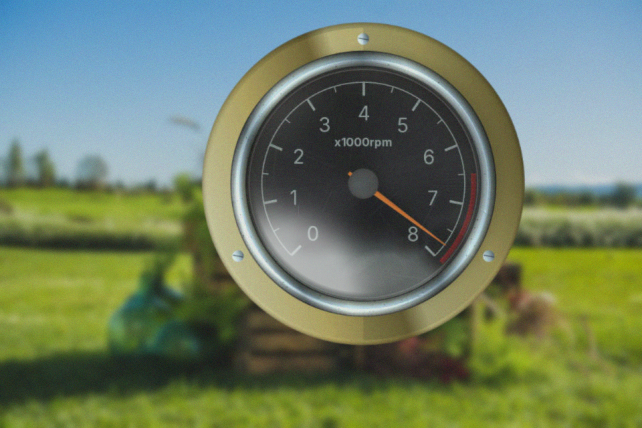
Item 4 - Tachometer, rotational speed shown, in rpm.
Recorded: 7750 rpm
